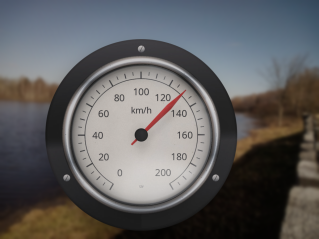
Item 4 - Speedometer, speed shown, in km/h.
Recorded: 130 km/h
